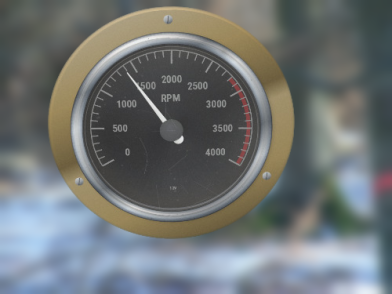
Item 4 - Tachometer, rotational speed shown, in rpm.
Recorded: 1400 rpm
